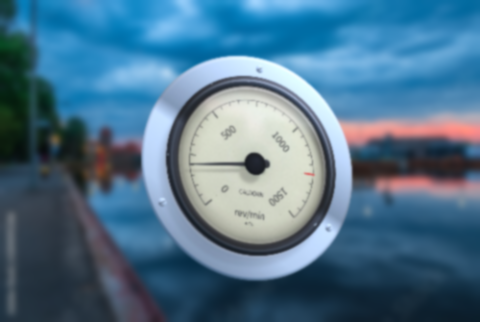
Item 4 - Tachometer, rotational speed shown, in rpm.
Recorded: 200 rpm
